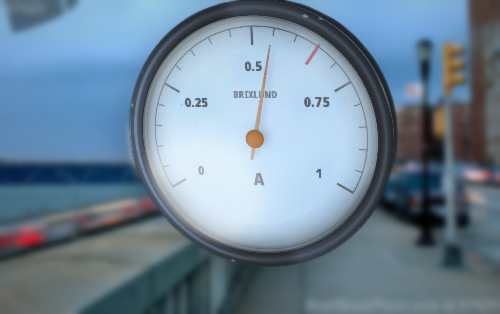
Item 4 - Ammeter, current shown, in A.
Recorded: 0.55 A
